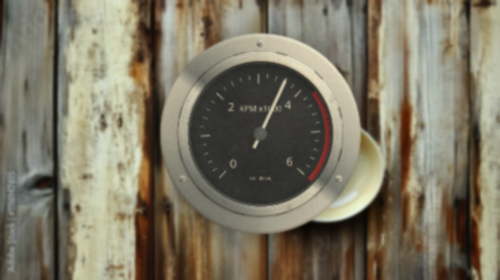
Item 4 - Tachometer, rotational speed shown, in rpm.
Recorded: 3600 rpm
